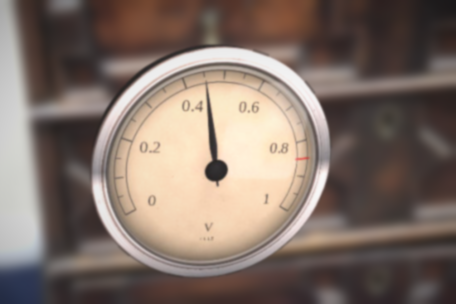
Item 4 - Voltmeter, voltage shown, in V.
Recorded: 0.45 V
